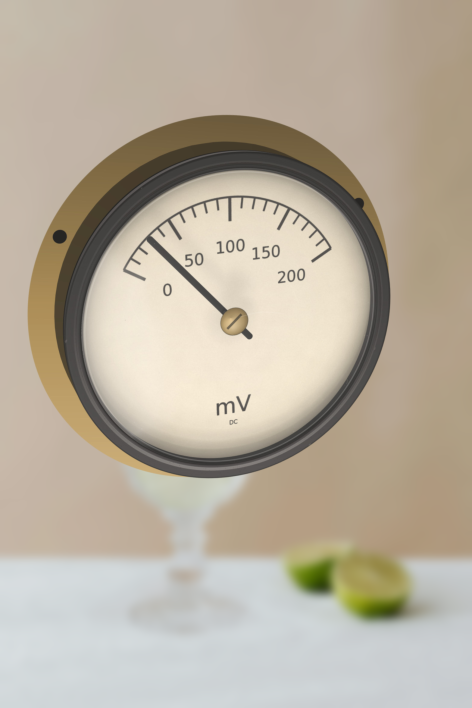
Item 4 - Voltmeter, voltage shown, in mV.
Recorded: 30 mV
